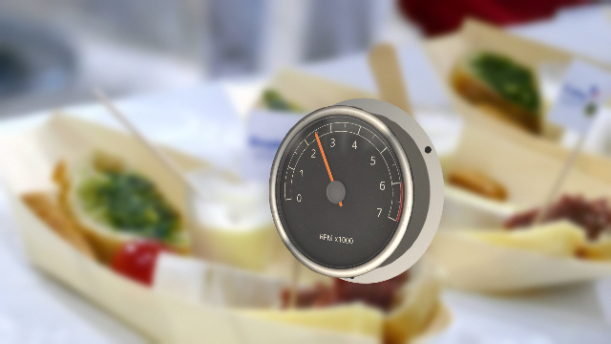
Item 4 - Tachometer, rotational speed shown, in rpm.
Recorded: 2500 rpm
